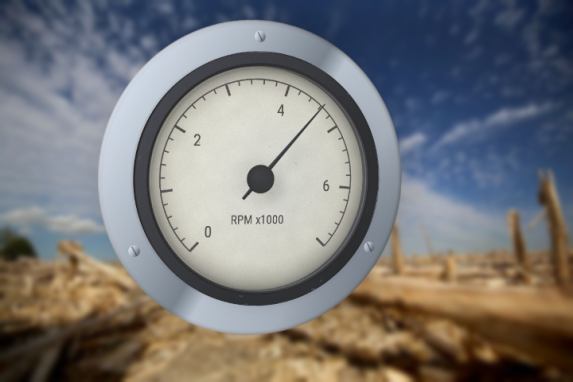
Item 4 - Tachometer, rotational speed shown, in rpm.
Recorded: 4600 rpm
